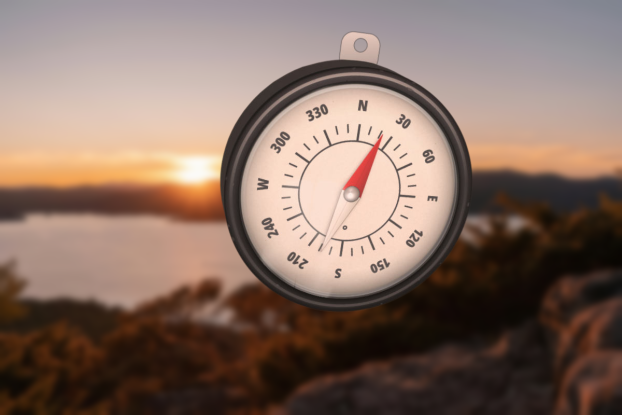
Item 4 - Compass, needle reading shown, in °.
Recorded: 20 °
